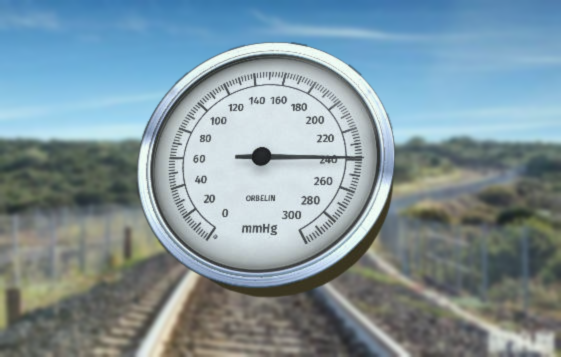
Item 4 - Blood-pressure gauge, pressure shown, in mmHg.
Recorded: 240 mmHg
